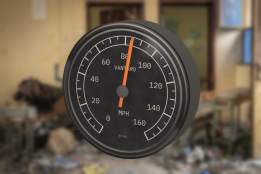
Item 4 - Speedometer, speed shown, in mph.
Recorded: 85 mph
